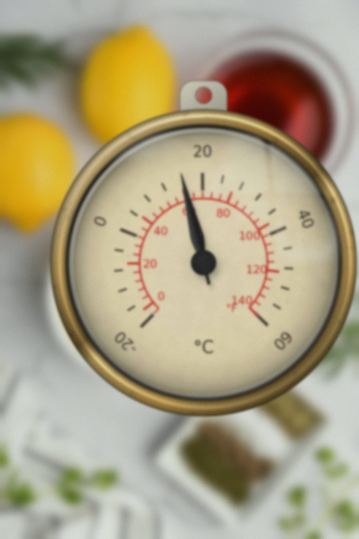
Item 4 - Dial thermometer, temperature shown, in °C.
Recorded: 16 °C
